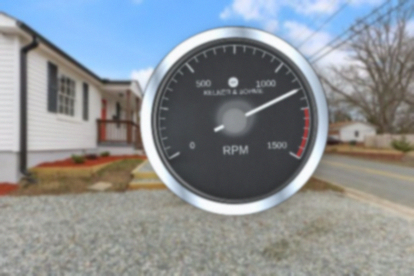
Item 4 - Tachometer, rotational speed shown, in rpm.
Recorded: 1150 rpm
